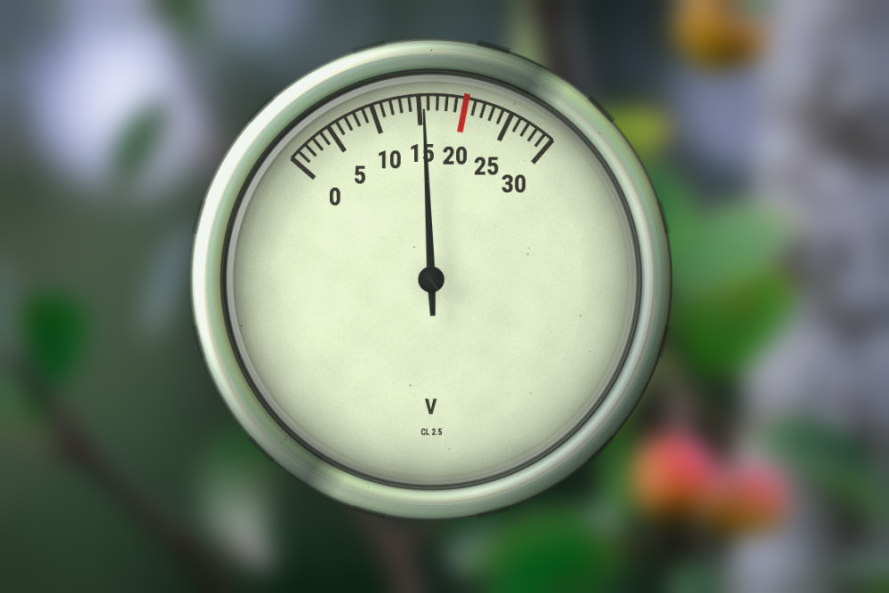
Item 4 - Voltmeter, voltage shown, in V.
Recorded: 15.5 V
